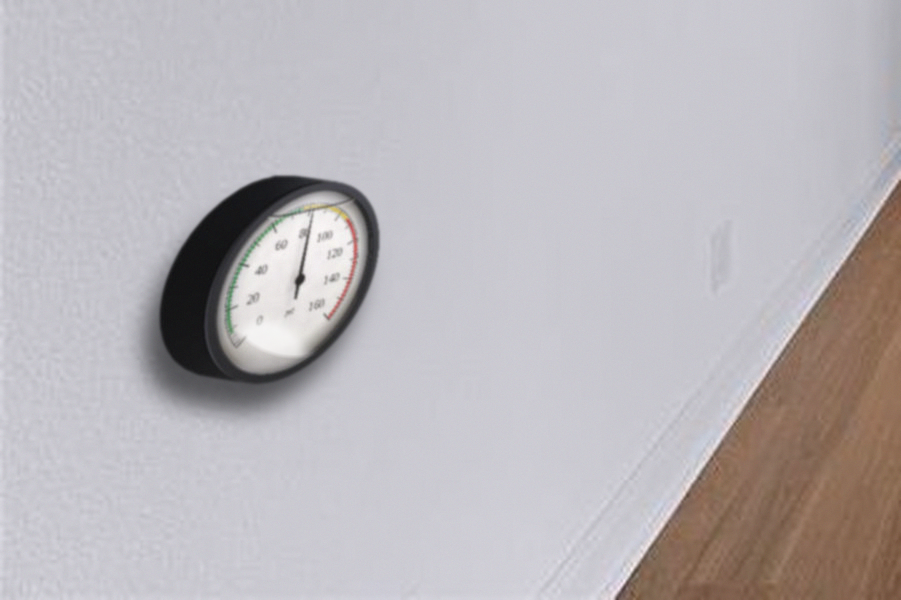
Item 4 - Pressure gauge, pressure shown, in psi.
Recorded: 80 psi
